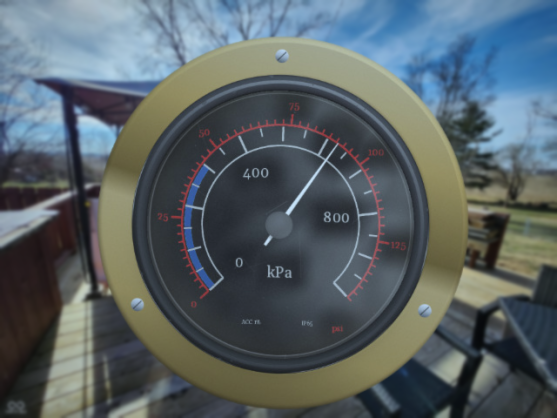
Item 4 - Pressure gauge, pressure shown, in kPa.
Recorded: 625 kPa
